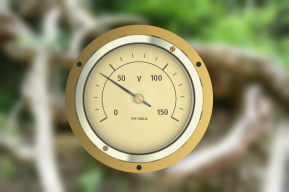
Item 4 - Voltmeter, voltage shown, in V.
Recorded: 40 V
